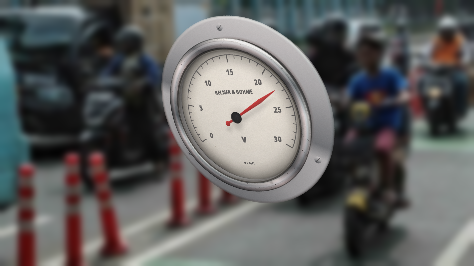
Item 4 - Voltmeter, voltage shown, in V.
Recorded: 22.5 V
